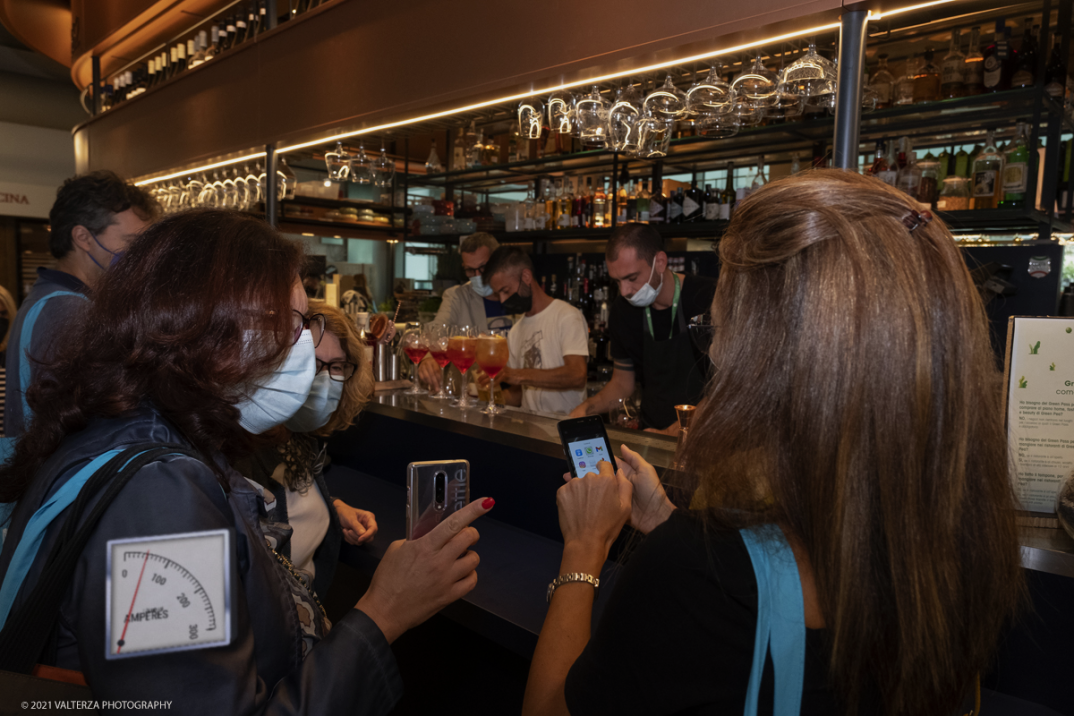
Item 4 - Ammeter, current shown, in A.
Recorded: 50 A
